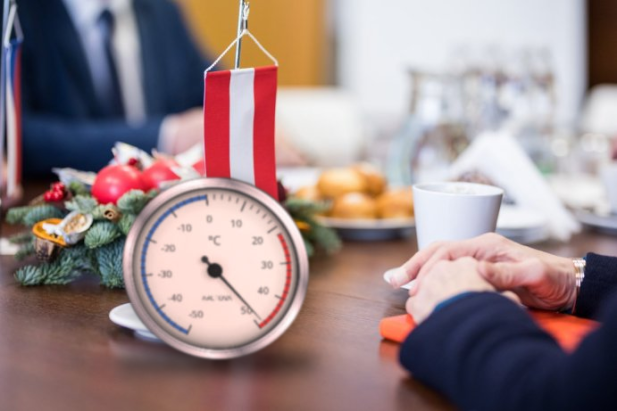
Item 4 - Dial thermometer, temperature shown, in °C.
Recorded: 48 °C
